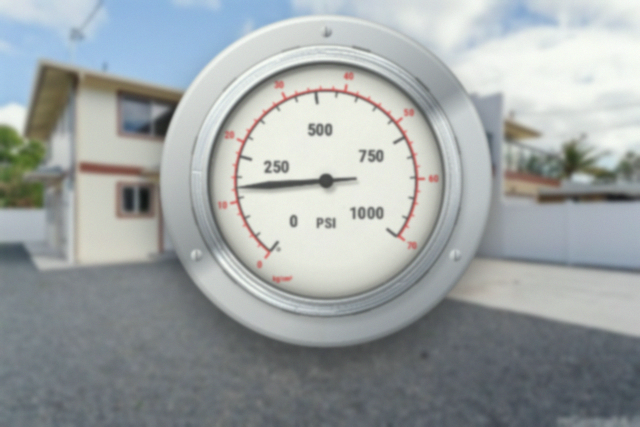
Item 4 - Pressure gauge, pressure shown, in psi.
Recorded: 175 psi
